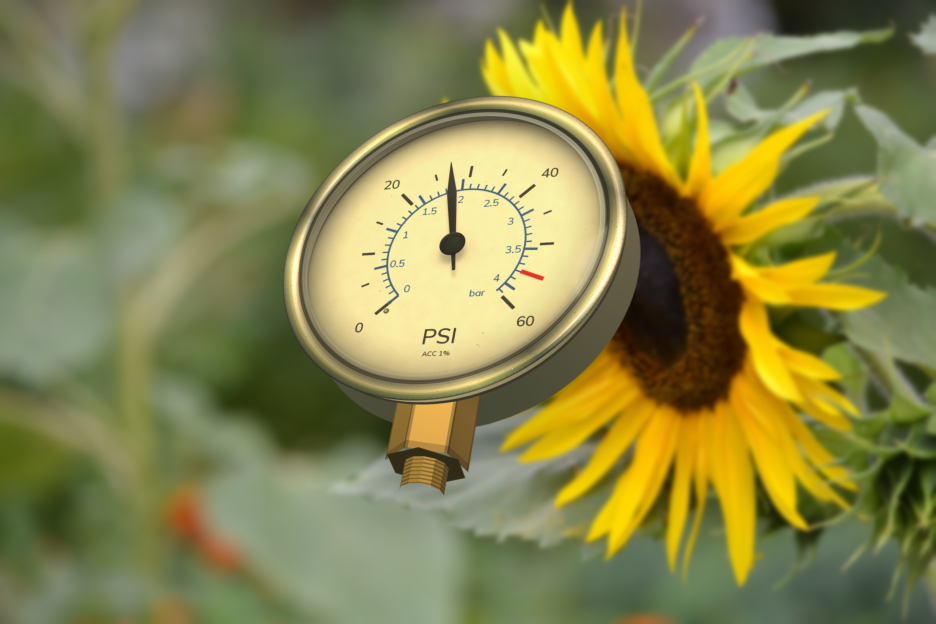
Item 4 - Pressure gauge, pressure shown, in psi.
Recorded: 27.5 psi
